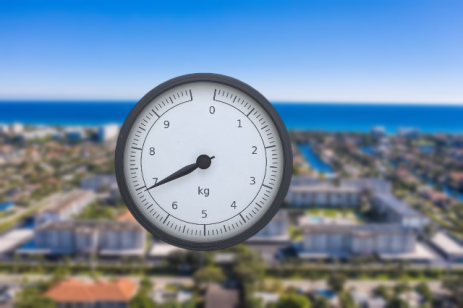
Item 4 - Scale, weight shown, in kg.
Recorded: 6.9 kg
